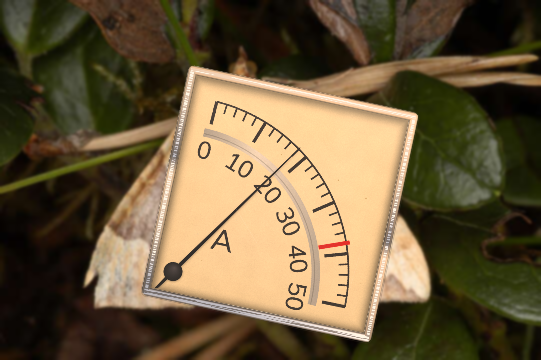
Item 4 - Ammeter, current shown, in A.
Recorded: 18 A
